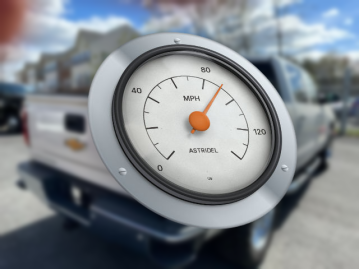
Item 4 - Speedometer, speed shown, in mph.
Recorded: 90 mph
